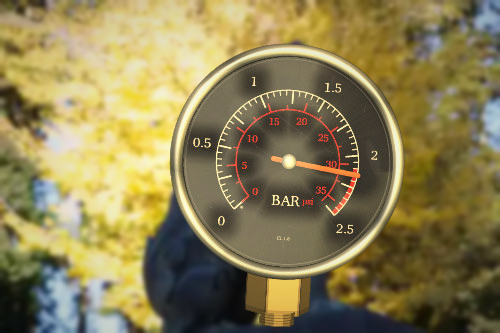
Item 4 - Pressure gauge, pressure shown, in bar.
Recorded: 2.15 bar
